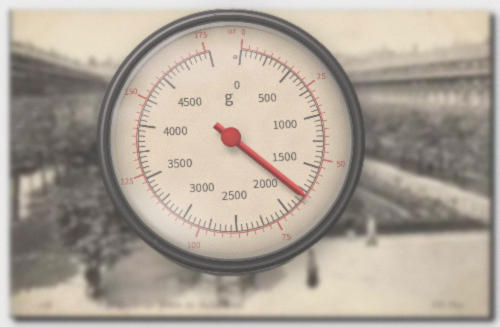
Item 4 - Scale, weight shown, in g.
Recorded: 1800 g
